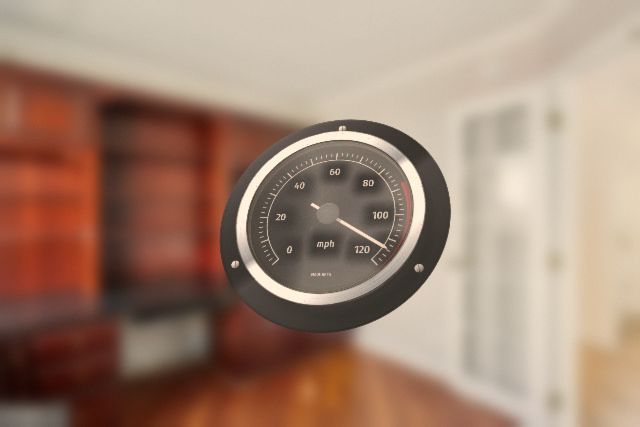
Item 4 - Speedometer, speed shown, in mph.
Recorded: 114 mph
